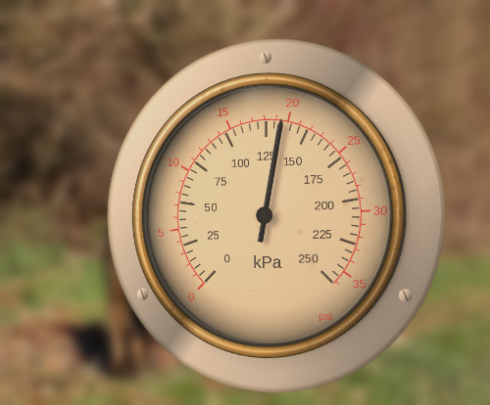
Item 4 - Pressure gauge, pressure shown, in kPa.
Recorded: 135 kPa
